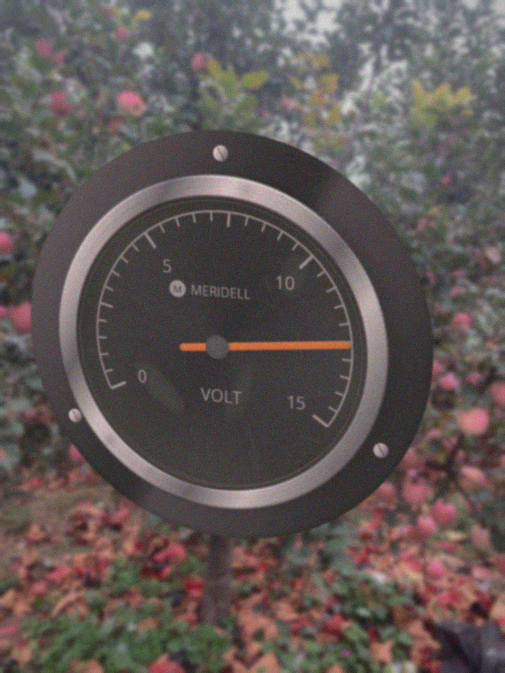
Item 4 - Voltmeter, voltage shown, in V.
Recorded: 12.5 V
